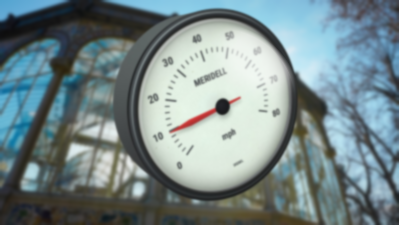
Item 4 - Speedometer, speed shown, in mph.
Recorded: 10 mph
